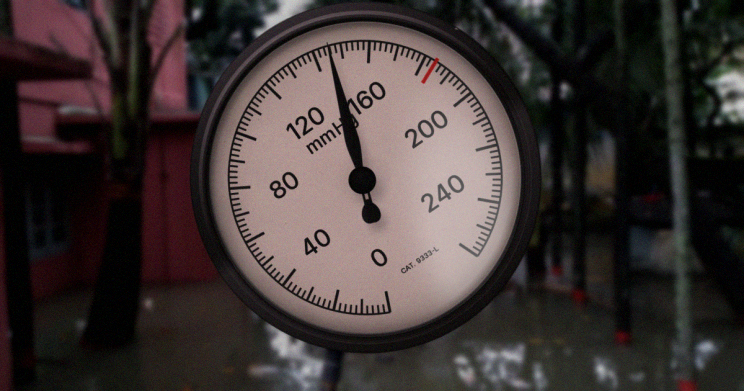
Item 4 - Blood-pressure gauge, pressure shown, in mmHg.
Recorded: 146 mmHg
